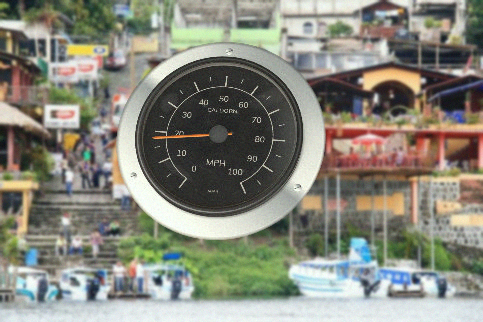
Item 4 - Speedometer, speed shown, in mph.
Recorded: 17.5 mph
